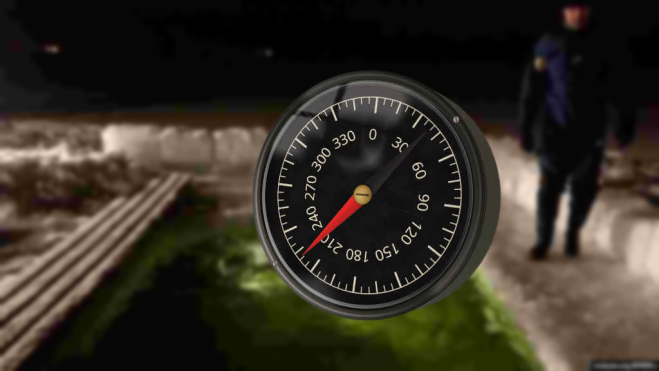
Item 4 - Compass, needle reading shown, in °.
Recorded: 220 °
